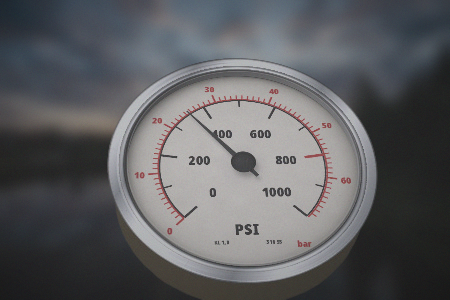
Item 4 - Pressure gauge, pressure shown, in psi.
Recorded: 350 psi
